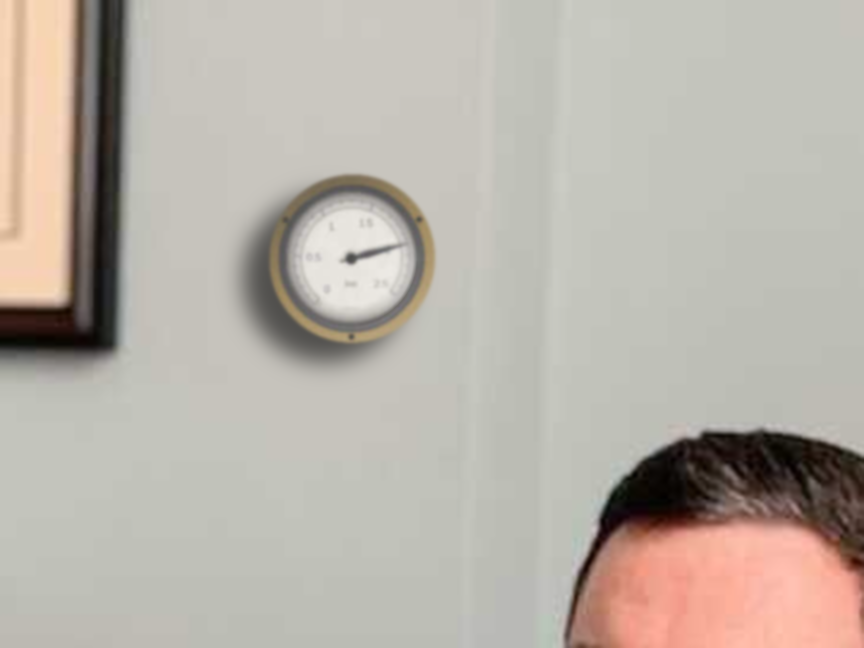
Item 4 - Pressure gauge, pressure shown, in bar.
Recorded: 2 bar
